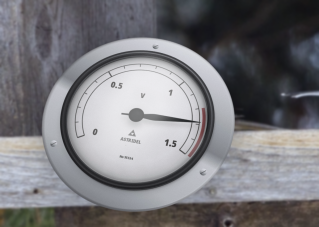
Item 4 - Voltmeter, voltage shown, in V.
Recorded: 1.3 V
